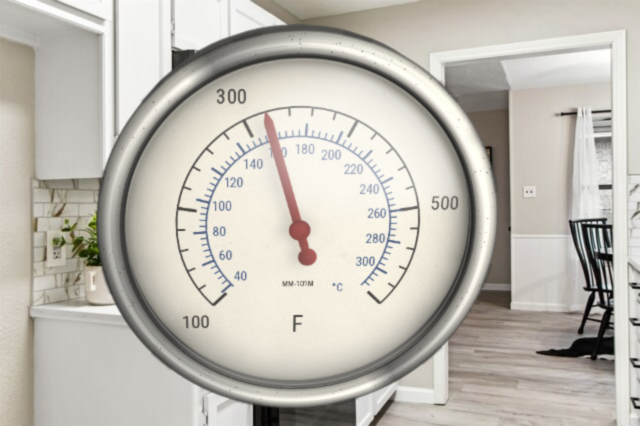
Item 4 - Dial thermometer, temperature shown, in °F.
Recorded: 320 °F
